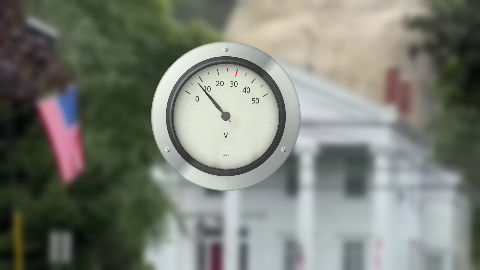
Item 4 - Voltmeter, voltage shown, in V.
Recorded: 7.5 V
